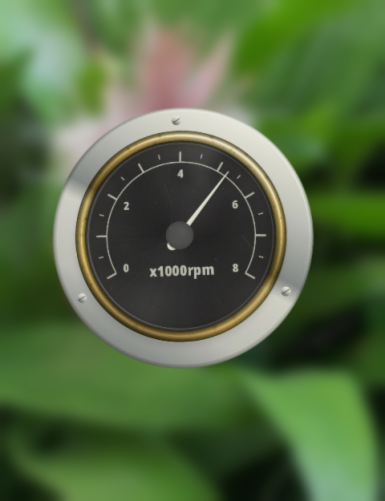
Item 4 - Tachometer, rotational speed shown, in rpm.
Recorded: 5250 rpm
